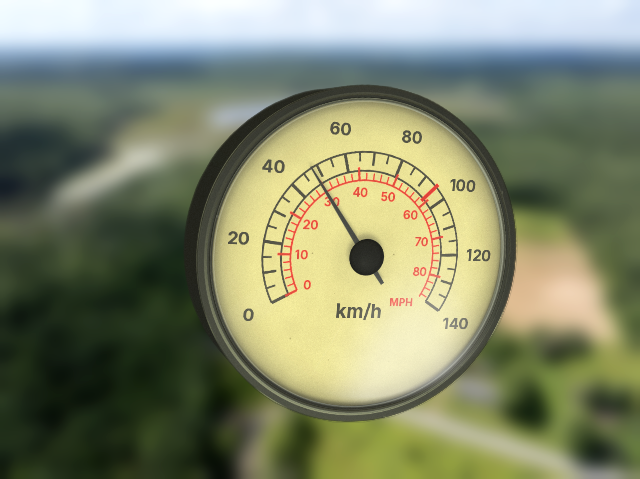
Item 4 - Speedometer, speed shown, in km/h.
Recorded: 47.5 km/h
